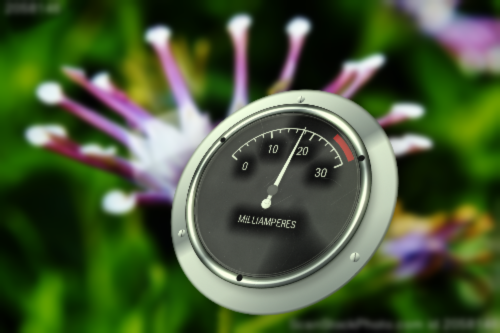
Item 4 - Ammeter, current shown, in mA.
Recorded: 18 mA
